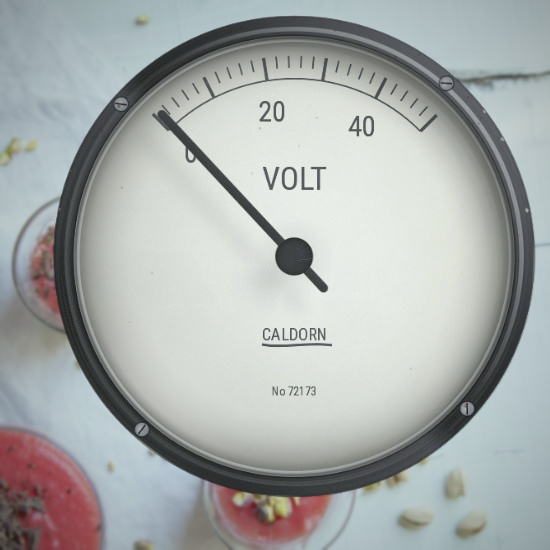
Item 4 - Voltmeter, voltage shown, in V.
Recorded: 1 V
